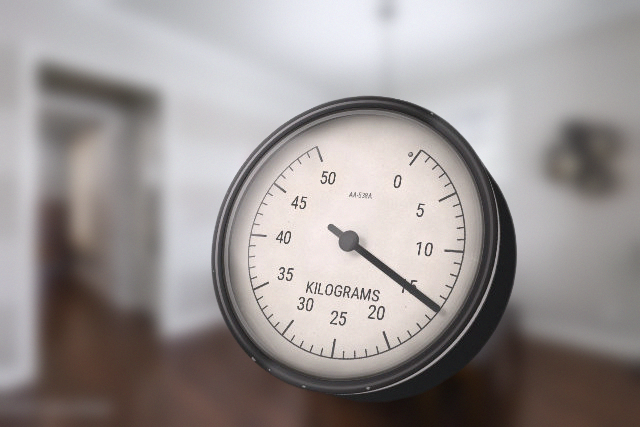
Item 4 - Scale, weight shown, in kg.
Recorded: 15 kg
